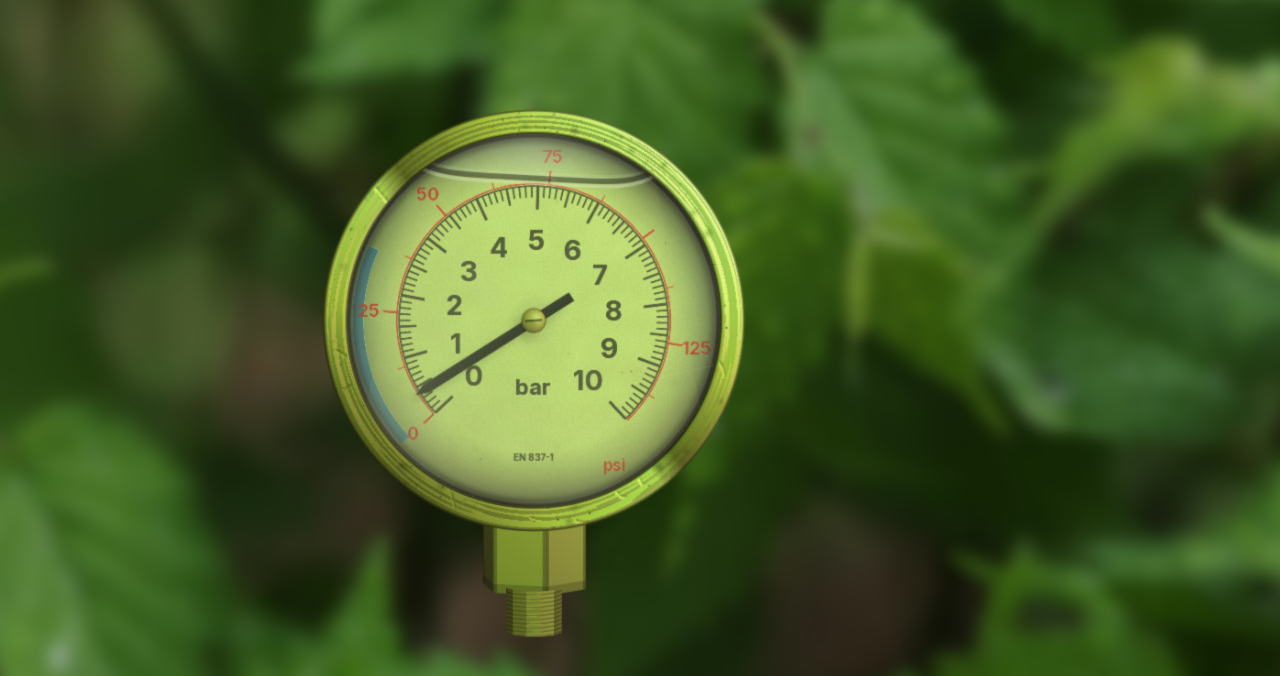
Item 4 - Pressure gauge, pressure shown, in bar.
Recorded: 0.4 bar
